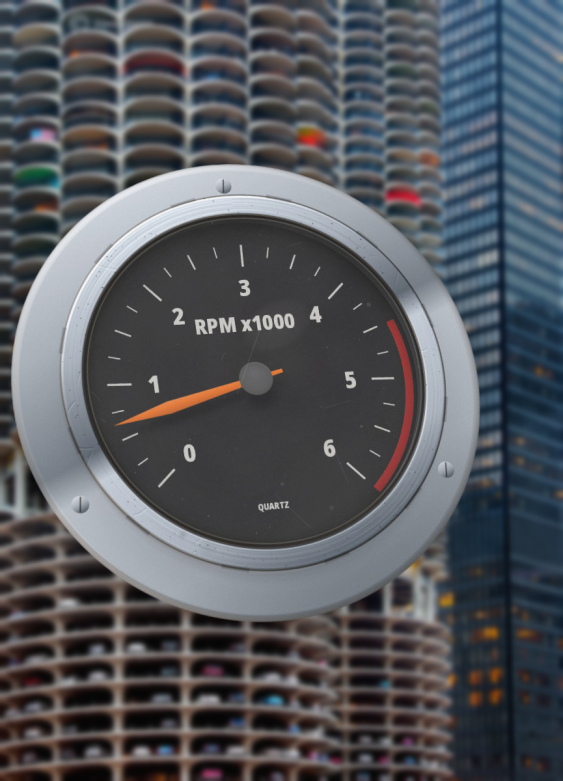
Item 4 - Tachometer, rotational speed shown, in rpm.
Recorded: 625 rpm
